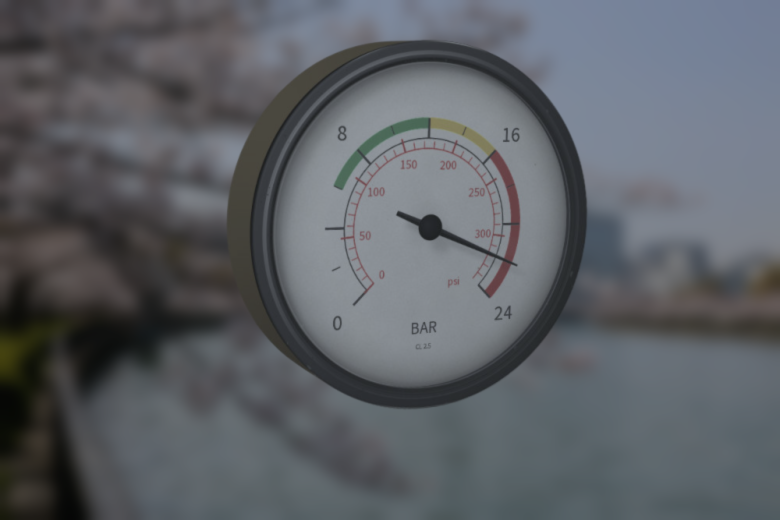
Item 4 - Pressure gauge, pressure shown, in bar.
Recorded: 22 bar
